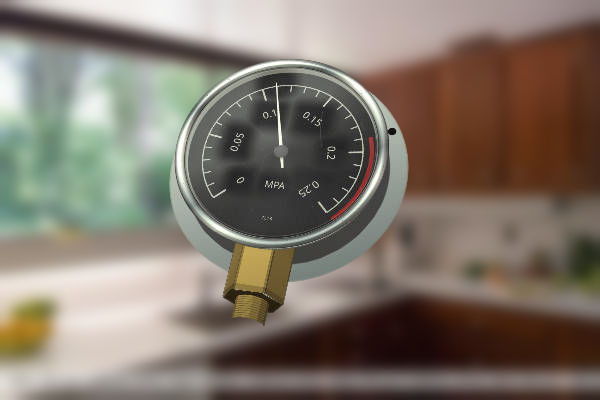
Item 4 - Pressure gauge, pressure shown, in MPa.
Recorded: 0.11 MPa
